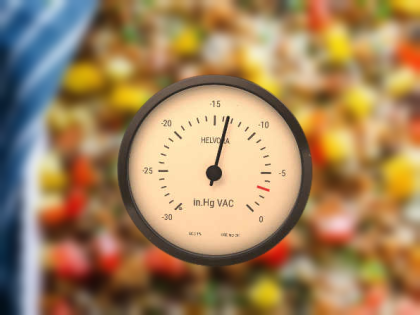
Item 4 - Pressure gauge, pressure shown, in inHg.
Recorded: -13.5 inHg
